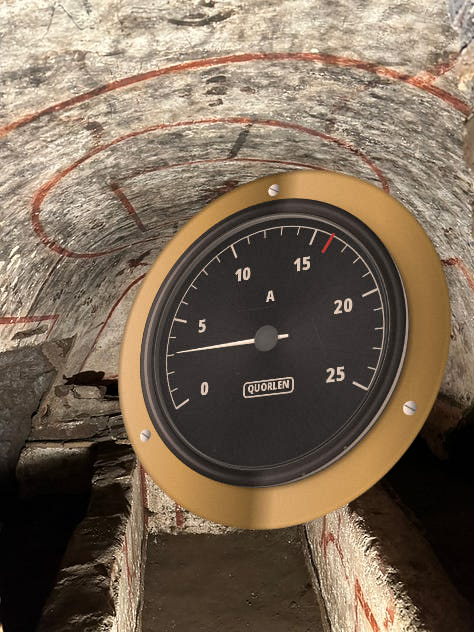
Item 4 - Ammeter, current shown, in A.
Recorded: 3 A
